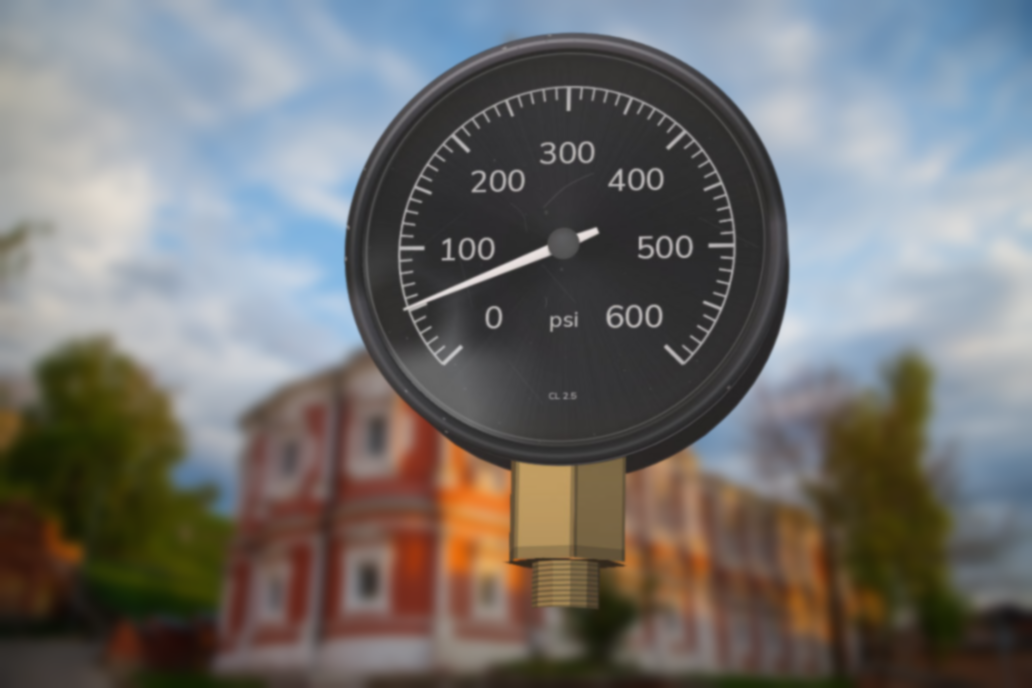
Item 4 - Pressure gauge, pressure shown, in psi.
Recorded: 50 psi
